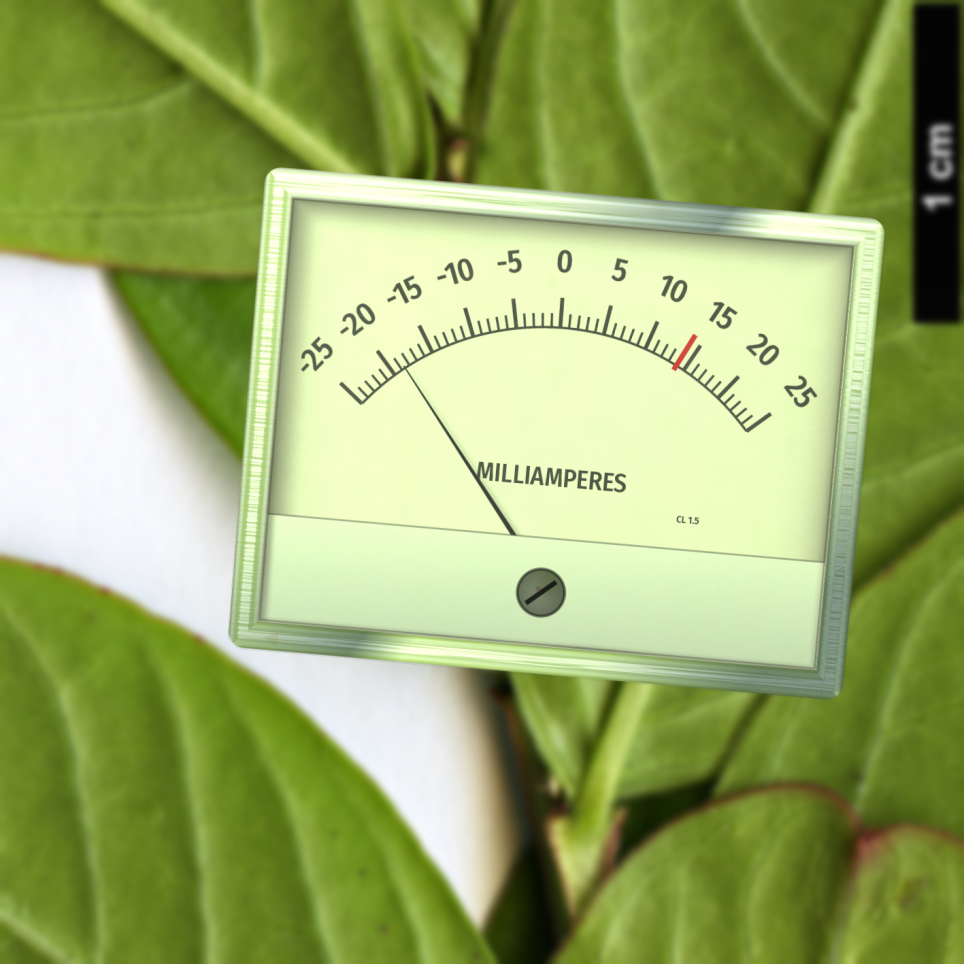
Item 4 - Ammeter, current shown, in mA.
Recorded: -18.5 mA
